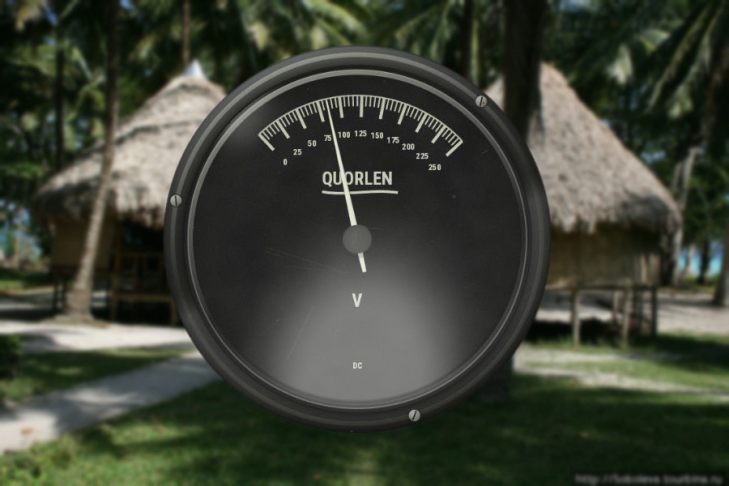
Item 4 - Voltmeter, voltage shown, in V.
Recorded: 85 V
